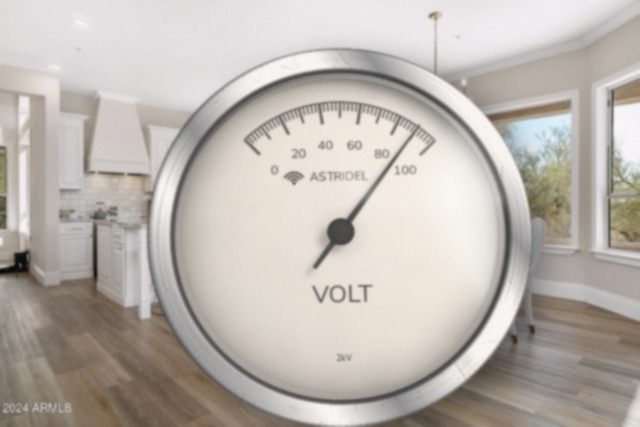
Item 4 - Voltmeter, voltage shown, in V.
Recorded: 90 V
